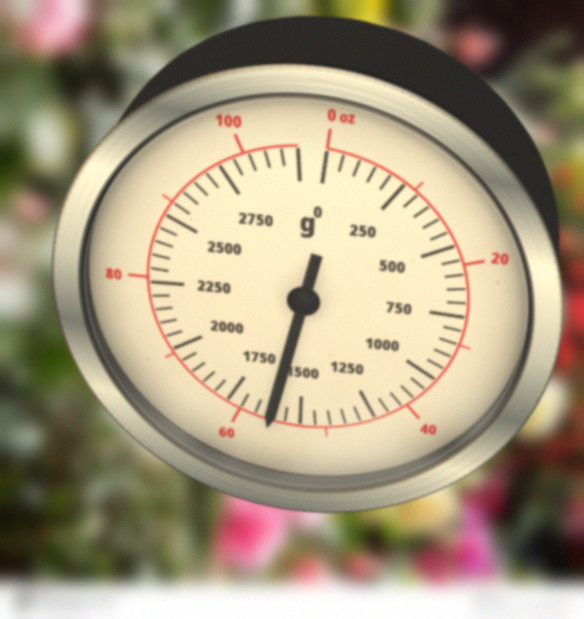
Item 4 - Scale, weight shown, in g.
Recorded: 1600 g
